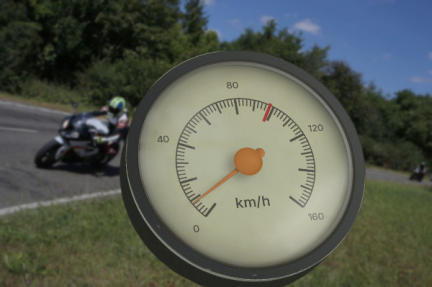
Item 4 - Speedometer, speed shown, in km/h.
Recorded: 8 km/h
